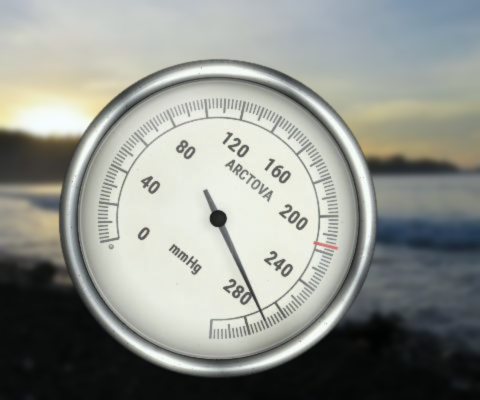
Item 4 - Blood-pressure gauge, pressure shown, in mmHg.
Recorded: 270 mmHg
